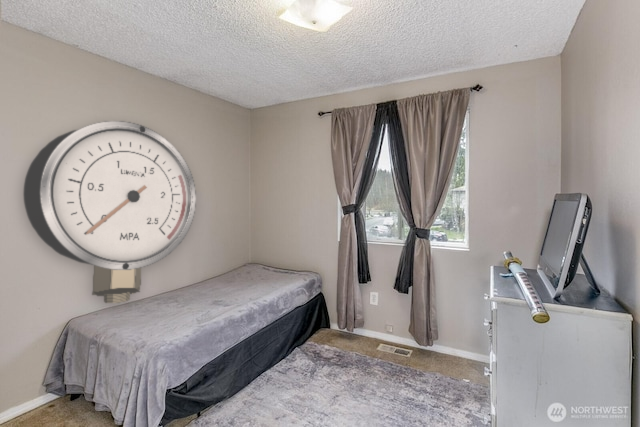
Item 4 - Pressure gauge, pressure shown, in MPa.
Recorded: 0 MPa
